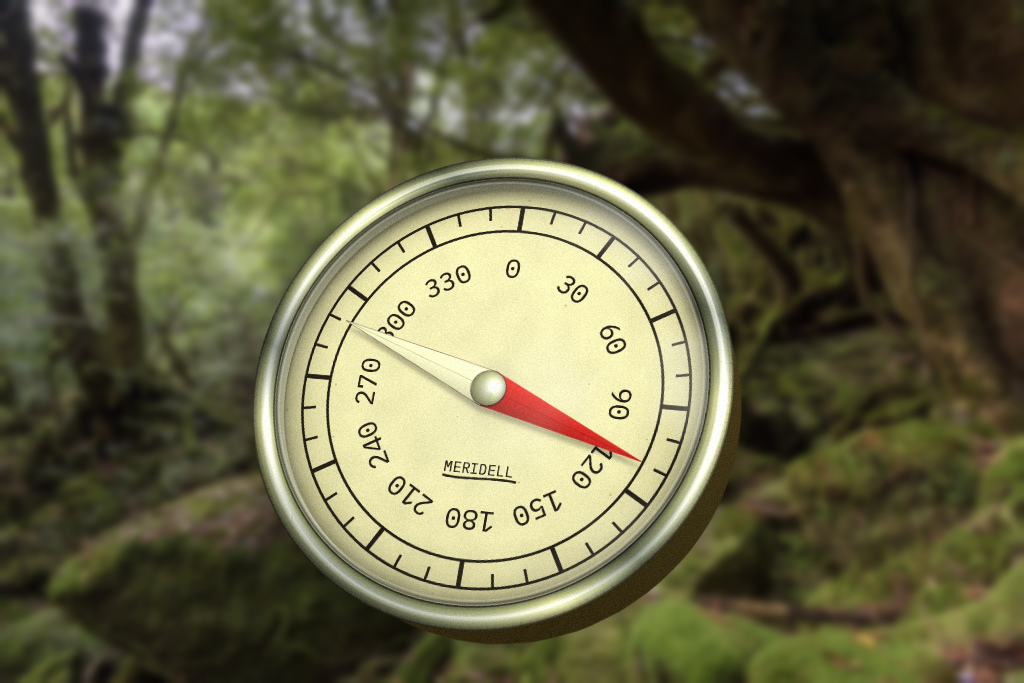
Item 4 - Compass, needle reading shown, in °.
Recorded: 110 °
